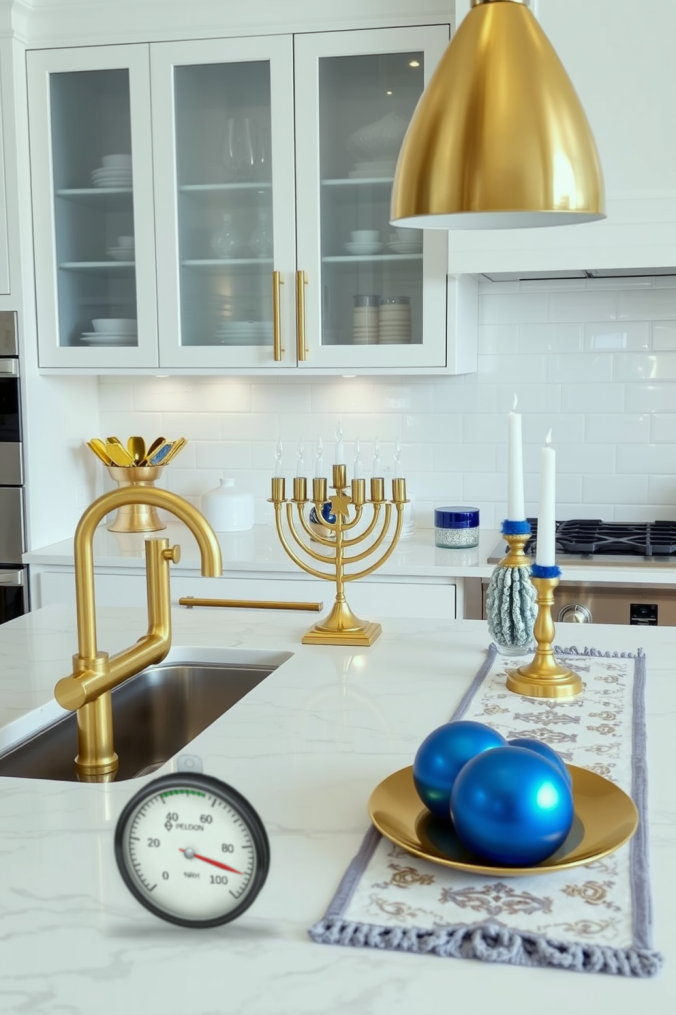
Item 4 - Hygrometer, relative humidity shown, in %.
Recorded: 90 %
